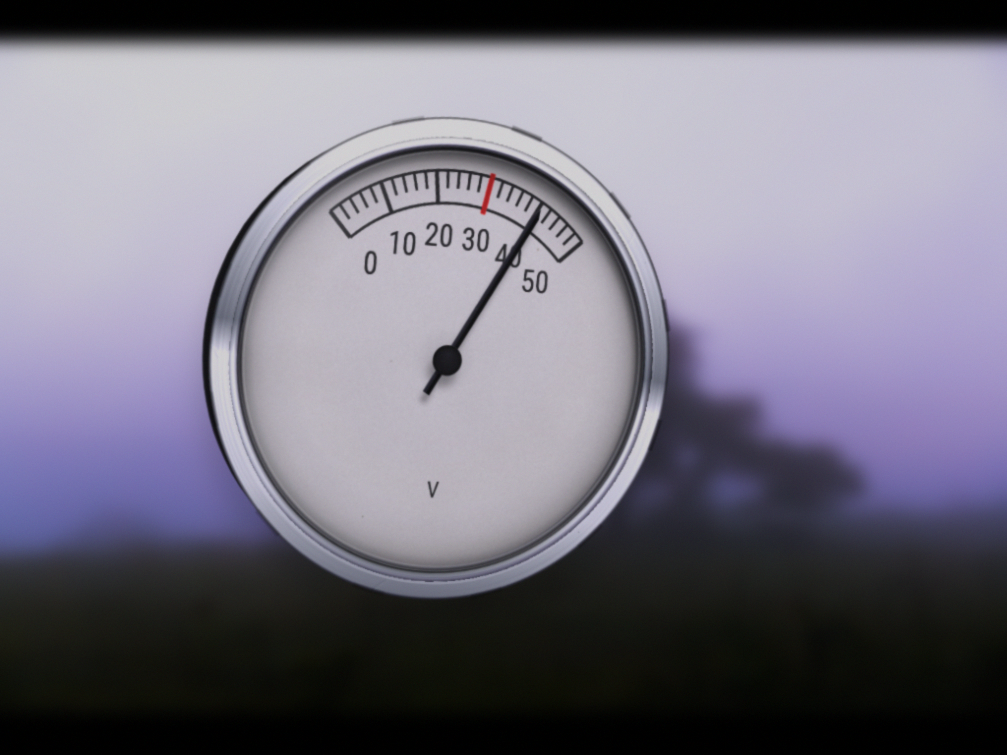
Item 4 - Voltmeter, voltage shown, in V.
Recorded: 40 V
